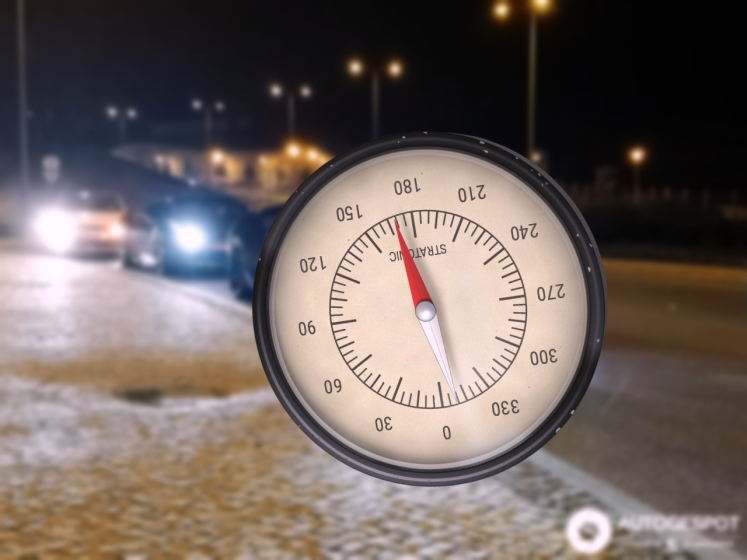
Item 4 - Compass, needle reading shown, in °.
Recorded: 170 °
